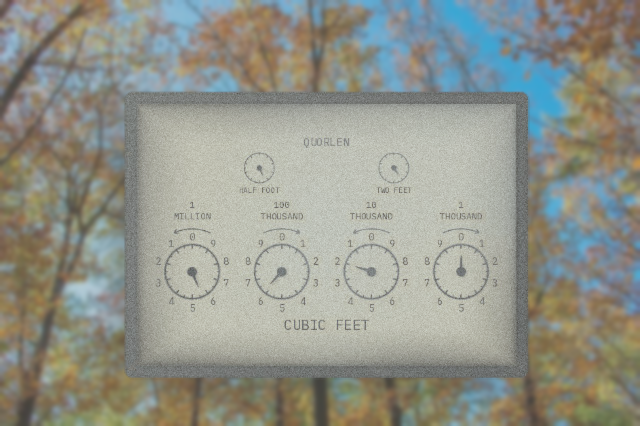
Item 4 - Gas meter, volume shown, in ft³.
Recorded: 562000 ft³
